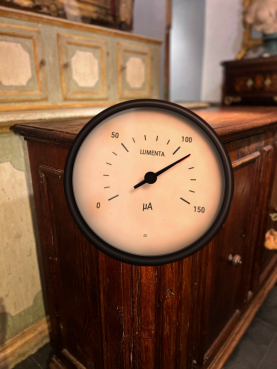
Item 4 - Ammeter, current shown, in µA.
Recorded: 110 µA
